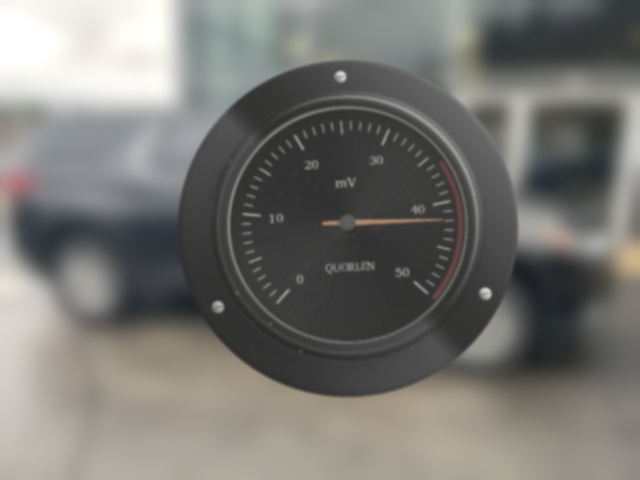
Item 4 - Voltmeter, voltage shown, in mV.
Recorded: 42 mV
